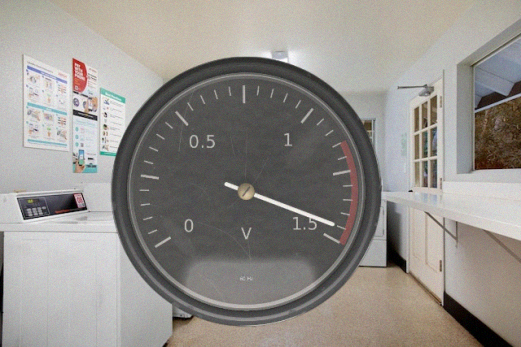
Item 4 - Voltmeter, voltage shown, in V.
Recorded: 1.45 V
